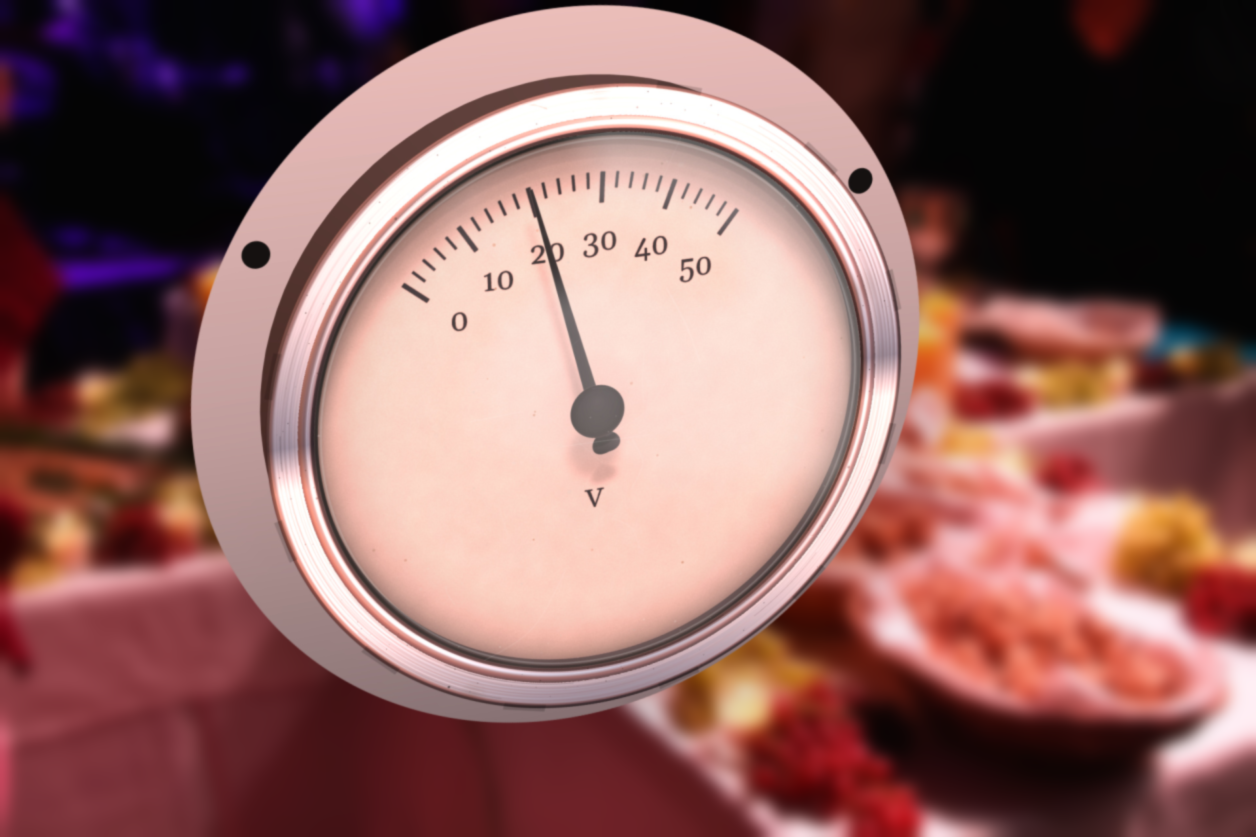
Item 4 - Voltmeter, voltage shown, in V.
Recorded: 20 V
